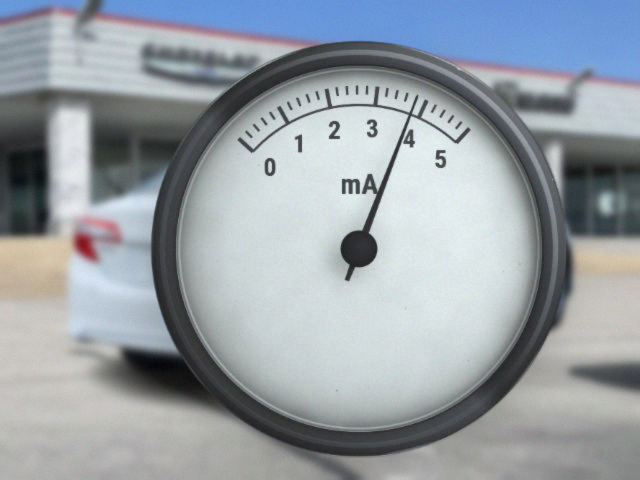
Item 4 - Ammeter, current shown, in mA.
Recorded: 3.8 mA
